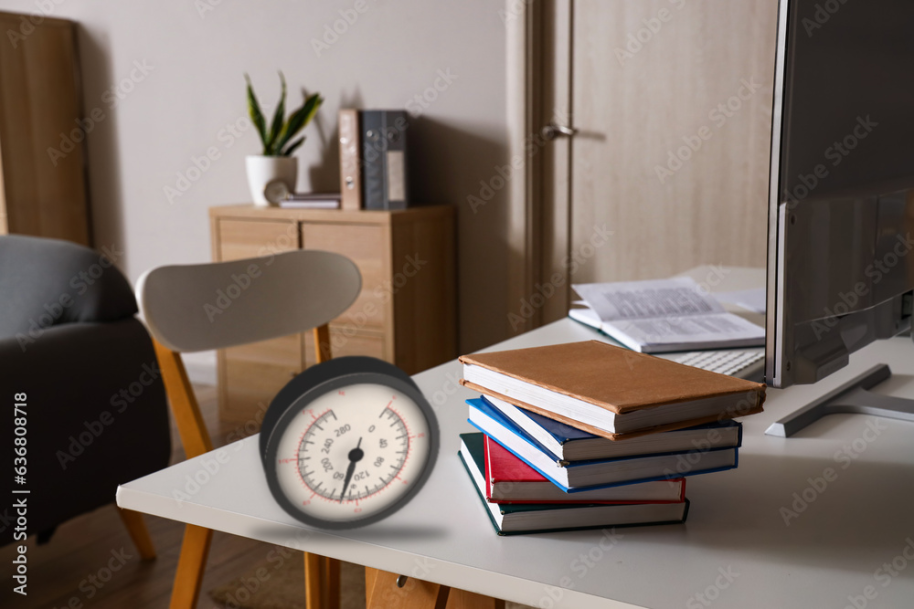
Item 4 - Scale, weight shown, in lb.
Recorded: 150 lb
